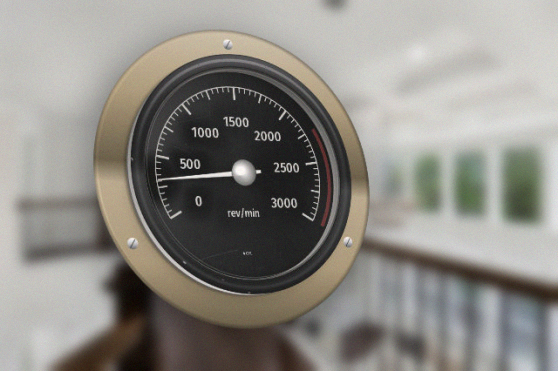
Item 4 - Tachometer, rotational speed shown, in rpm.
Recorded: 300 rpm
